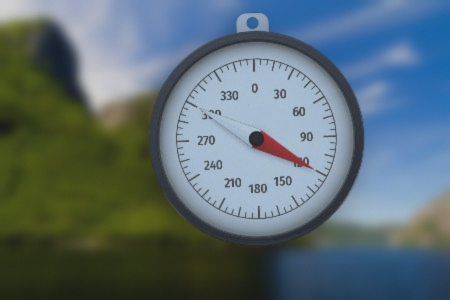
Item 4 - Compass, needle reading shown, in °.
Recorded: 120 °
